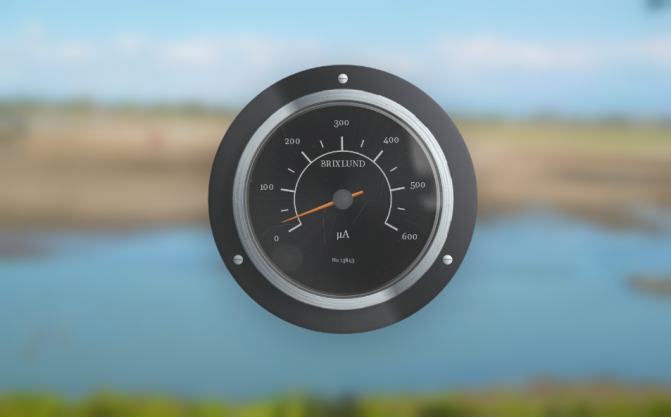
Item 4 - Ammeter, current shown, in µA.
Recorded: 25 µA
